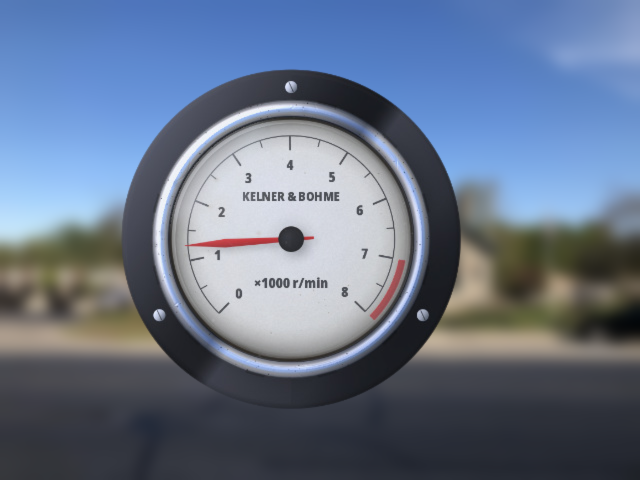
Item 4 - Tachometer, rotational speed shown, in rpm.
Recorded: 1250 rpm
